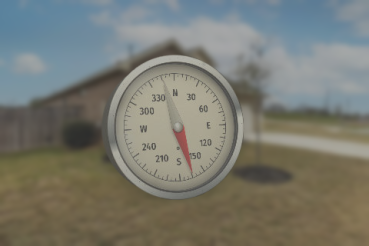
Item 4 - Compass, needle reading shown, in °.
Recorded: 165 °
